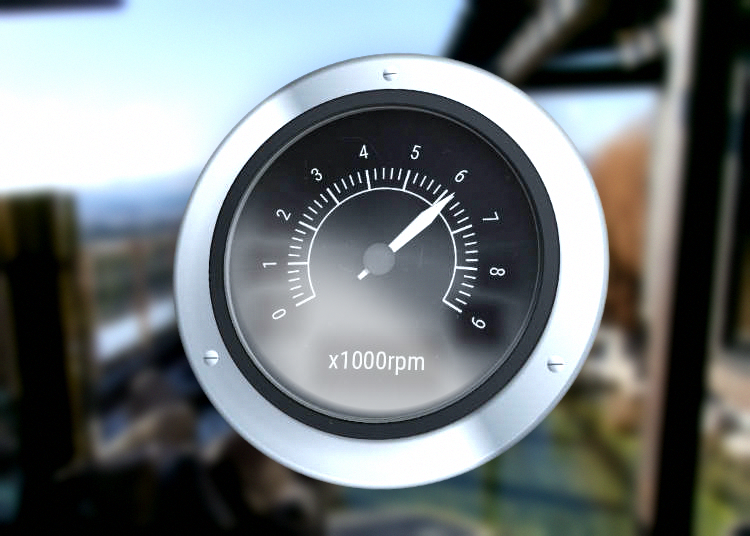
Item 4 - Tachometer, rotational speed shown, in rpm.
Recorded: 6200 rpm
